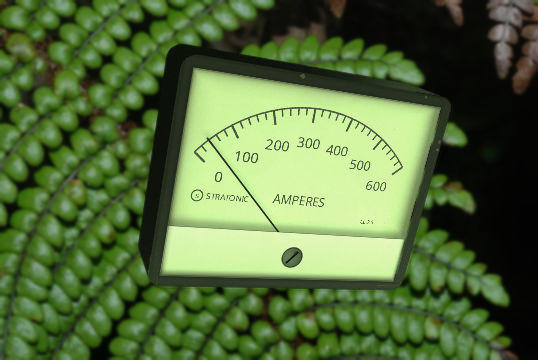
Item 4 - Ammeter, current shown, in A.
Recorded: 40 A
